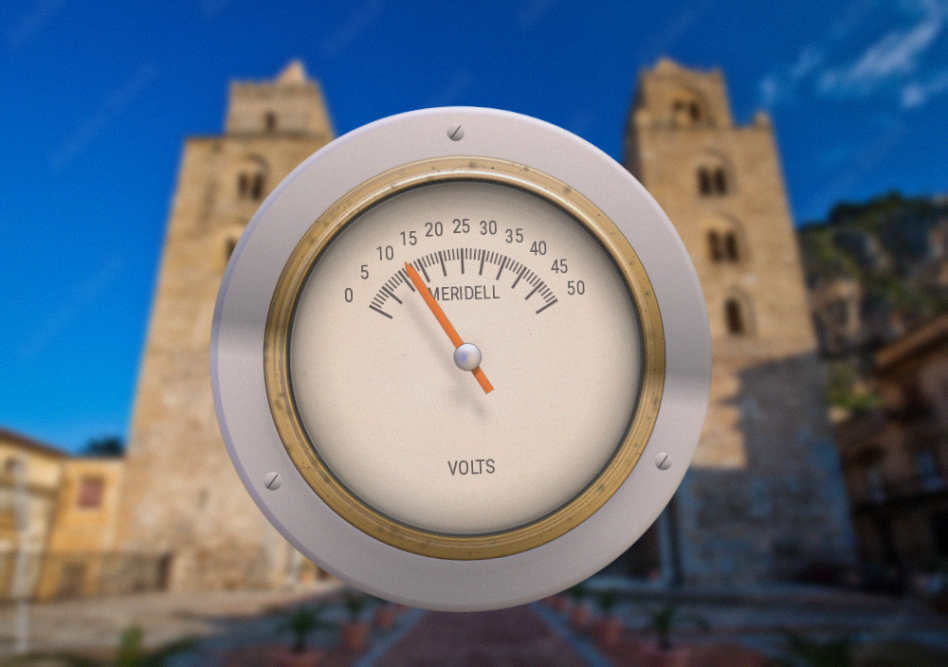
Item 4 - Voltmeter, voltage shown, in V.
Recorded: 12 V
